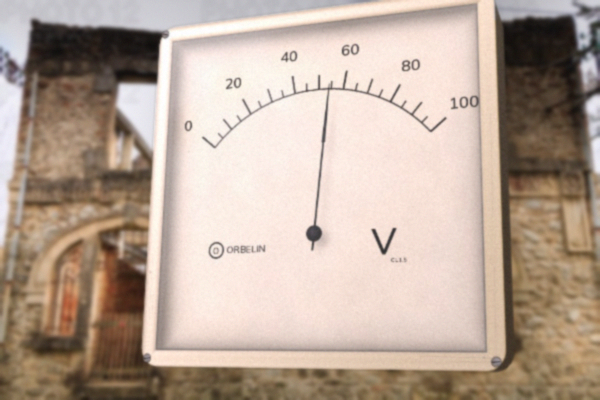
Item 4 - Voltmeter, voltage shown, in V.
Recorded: 55 V
